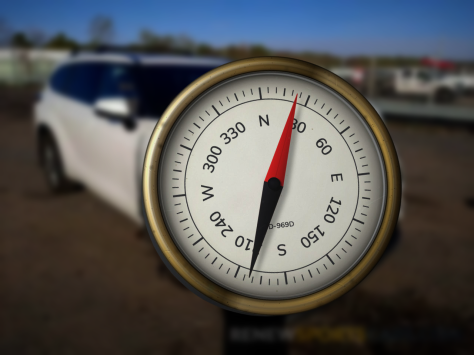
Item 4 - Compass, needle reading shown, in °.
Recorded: 22.5 °
